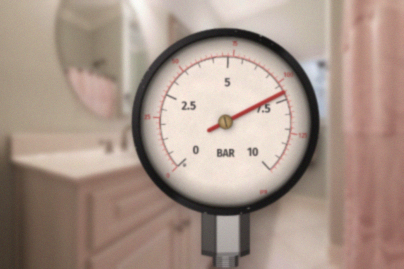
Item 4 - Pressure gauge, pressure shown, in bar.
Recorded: 7.25 bar
